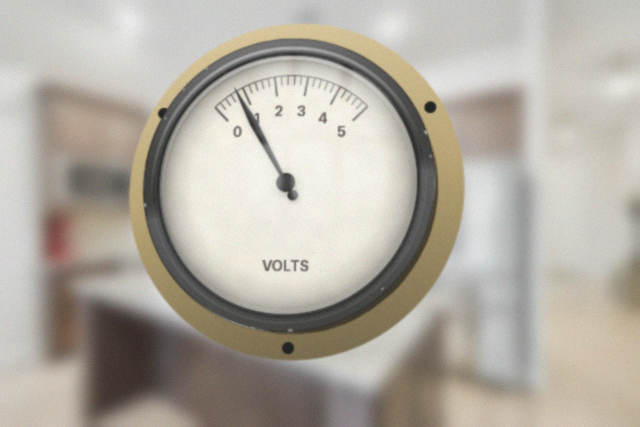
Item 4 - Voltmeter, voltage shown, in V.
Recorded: 0.8 V
